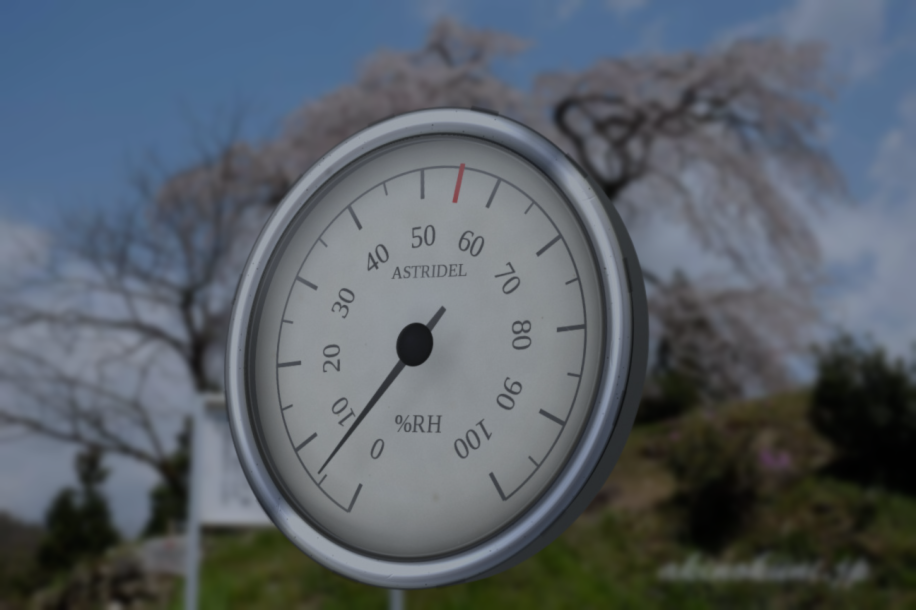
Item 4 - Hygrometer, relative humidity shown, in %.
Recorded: 5 %
